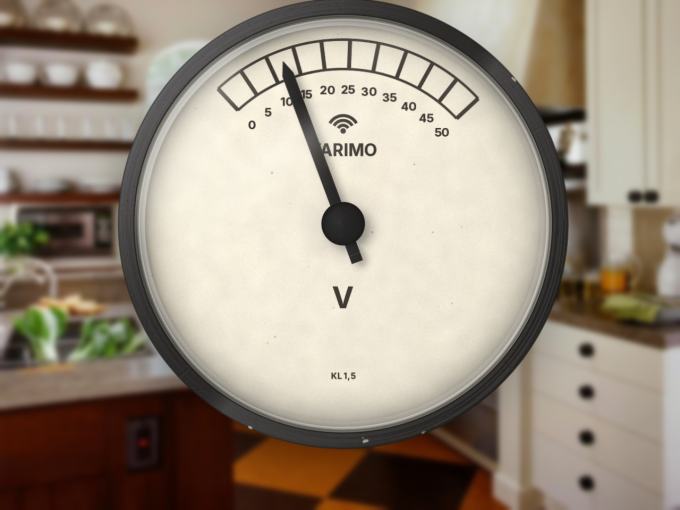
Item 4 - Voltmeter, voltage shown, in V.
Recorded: 12.5 V
